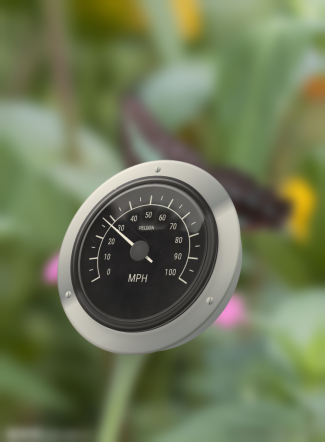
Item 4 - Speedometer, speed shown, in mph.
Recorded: 27.5 mph
